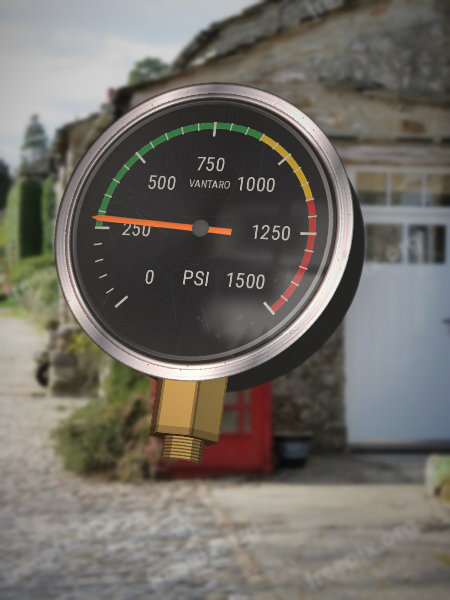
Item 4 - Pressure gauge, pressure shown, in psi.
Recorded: 275 psi
